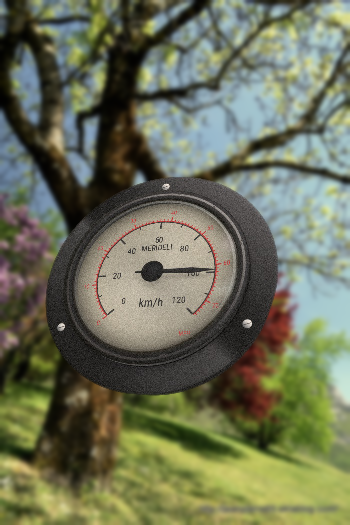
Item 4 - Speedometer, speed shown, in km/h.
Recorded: 100 km/h
